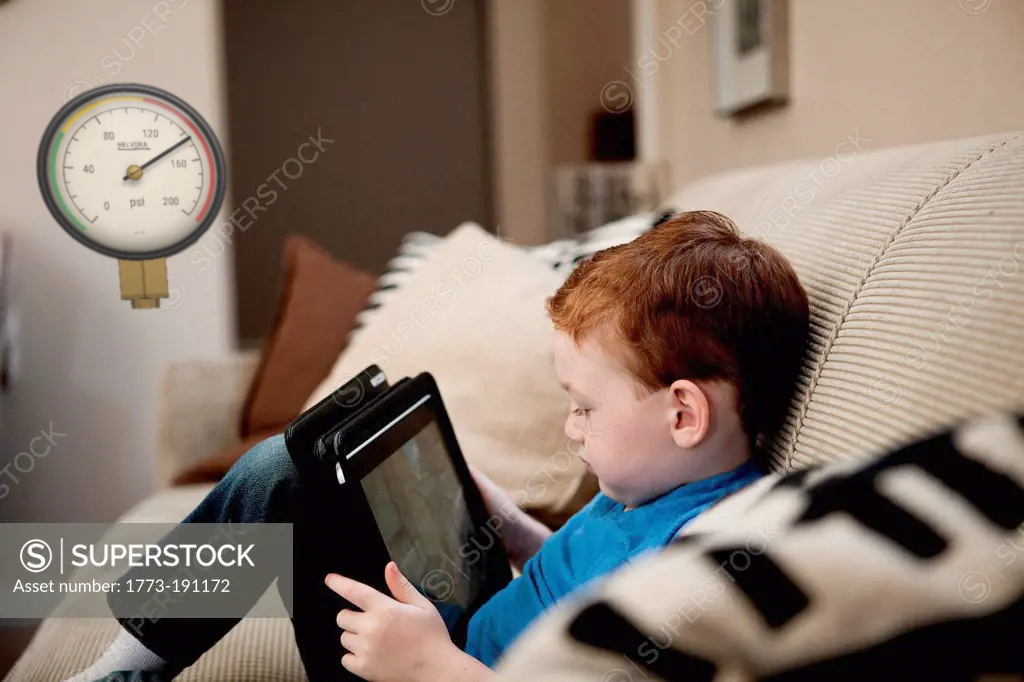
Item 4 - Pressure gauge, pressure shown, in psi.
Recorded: 145 psi
